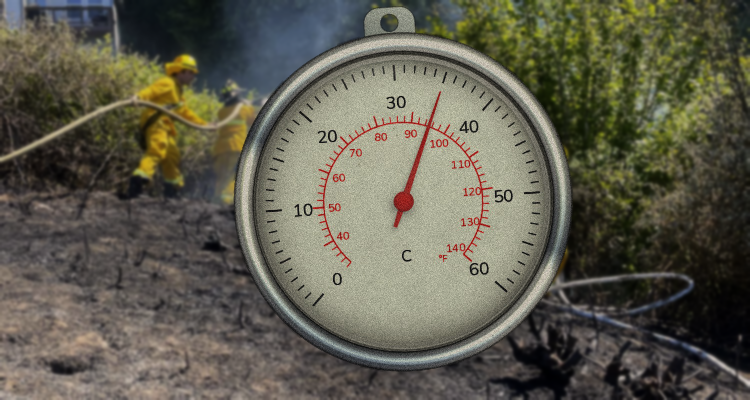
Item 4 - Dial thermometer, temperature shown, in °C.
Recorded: 35 °C
